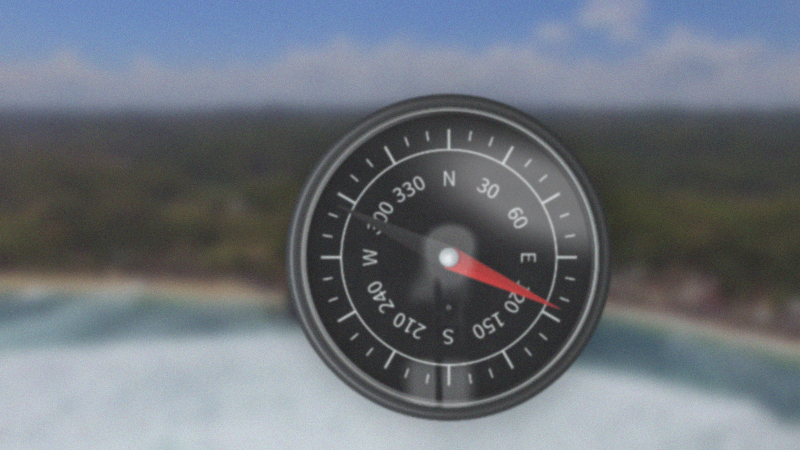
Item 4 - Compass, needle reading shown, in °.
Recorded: 115 °
